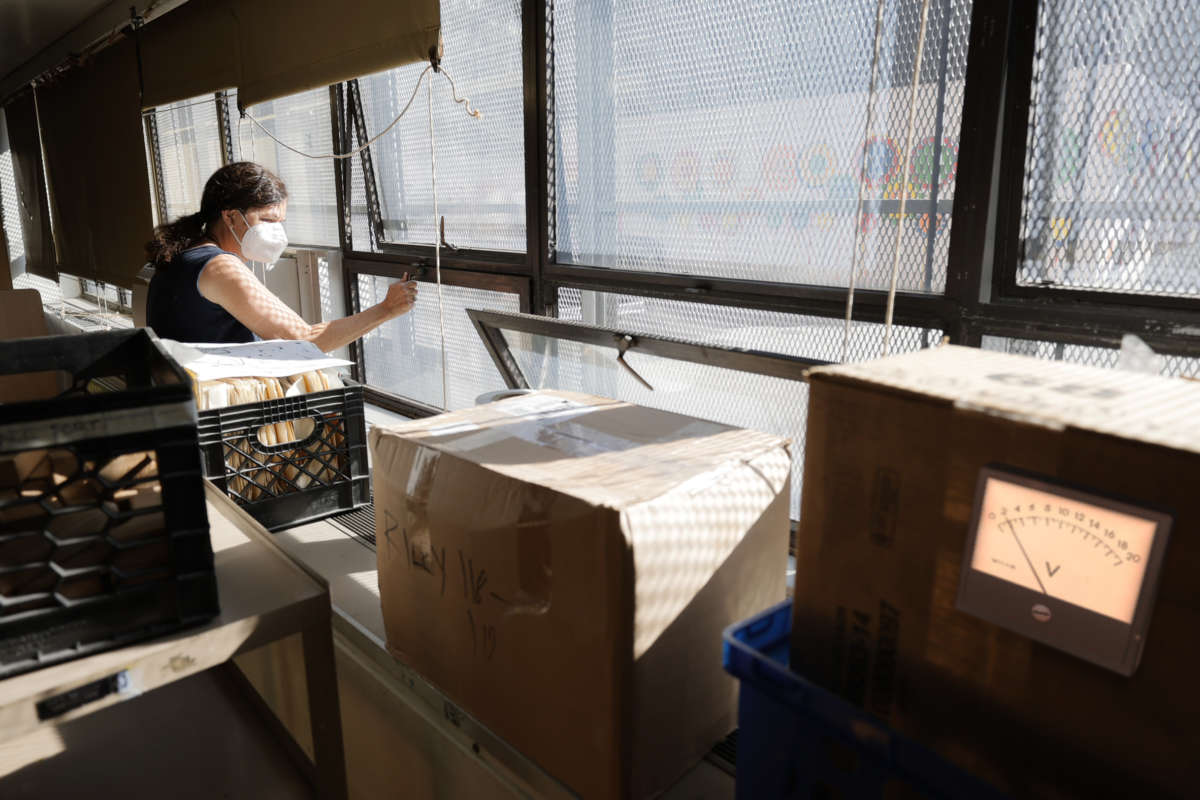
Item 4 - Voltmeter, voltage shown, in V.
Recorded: 2 V
